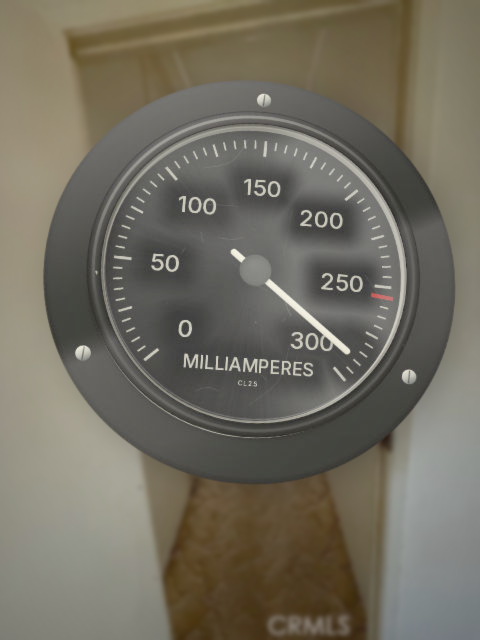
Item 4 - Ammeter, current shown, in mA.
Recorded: 290 mA
